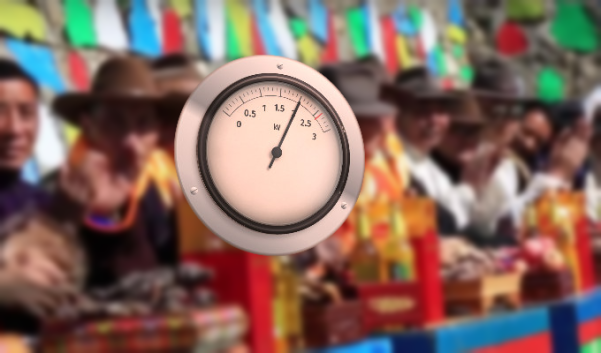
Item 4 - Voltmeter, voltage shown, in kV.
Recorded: 2 kV
